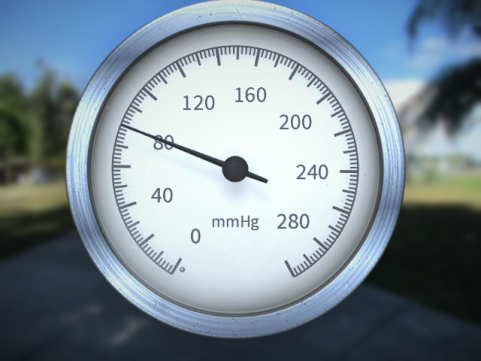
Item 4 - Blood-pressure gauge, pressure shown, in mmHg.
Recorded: 80 mmHg
